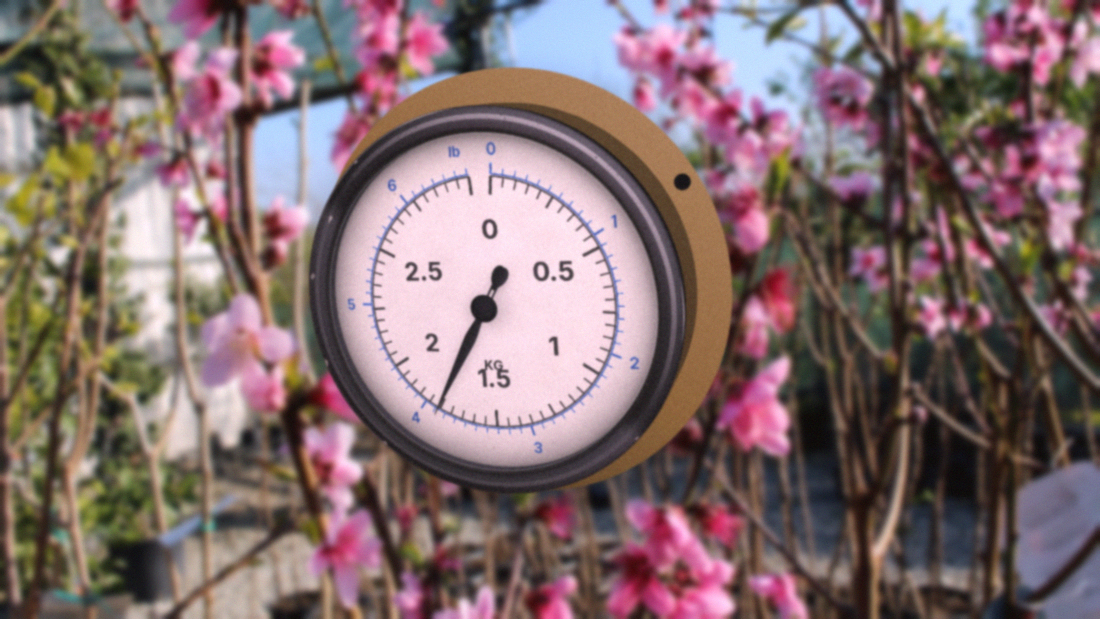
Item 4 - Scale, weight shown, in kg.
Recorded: 1.75 kg
